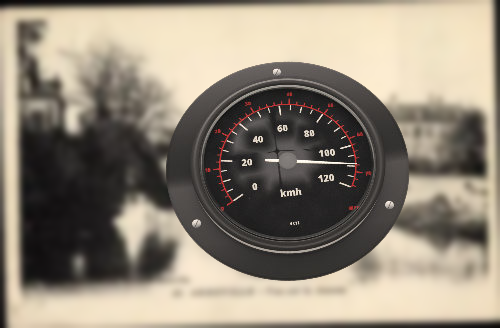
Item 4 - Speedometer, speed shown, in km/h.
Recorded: 110 km/h
